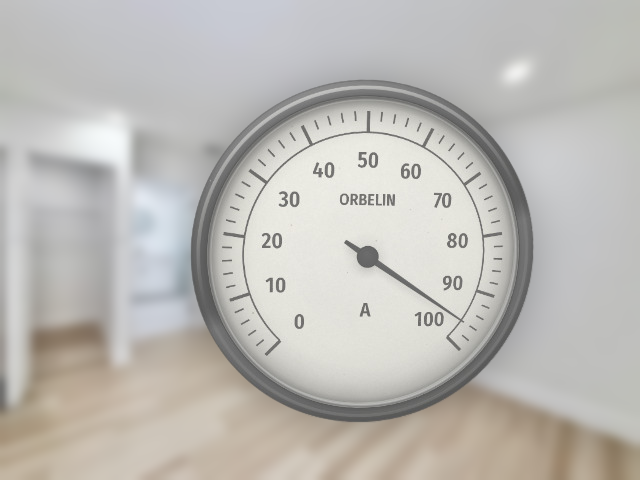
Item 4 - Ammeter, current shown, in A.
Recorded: 96 A
